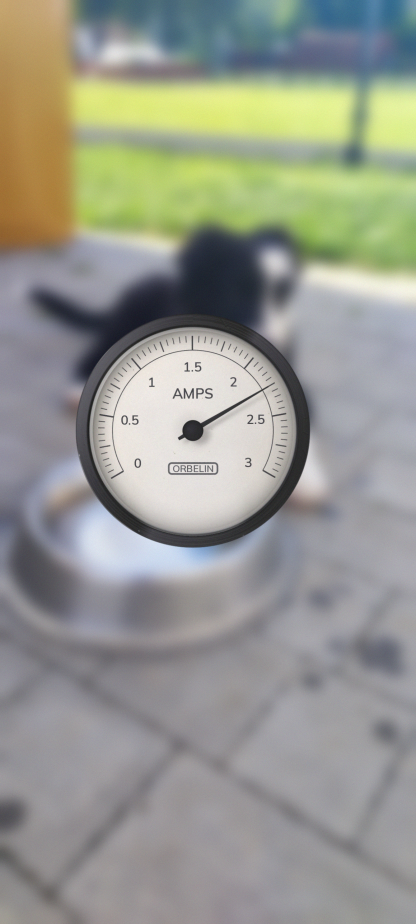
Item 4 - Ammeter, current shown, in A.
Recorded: 2.25 A
